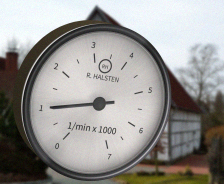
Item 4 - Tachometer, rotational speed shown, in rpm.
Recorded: 1000 rpm
